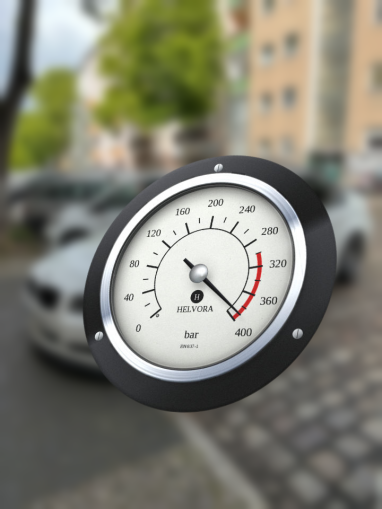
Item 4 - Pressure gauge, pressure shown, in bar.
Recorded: 390 bar
